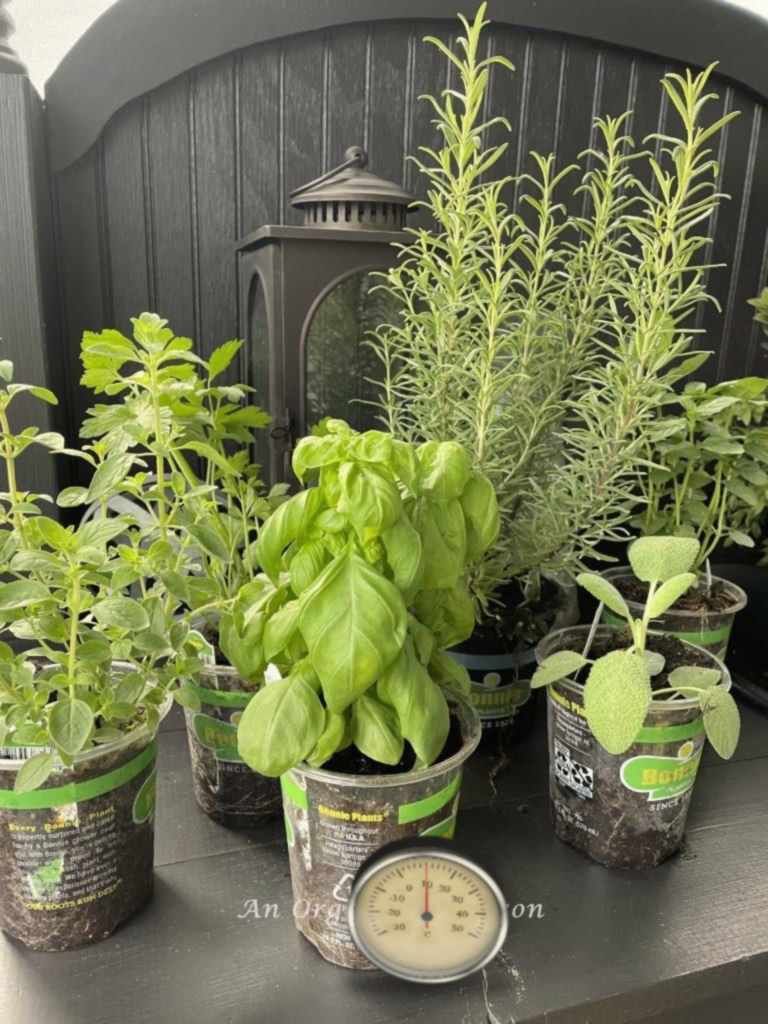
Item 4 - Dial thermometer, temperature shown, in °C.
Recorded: 10 °C
